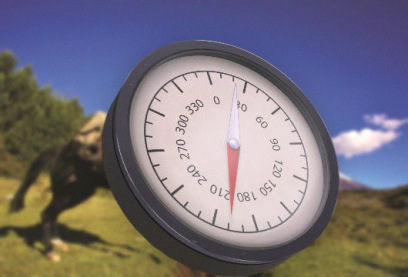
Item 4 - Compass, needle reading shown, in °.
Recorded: 200 °
